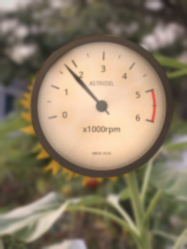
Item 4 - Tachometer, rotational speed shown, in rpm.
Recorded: 1750 rpm
